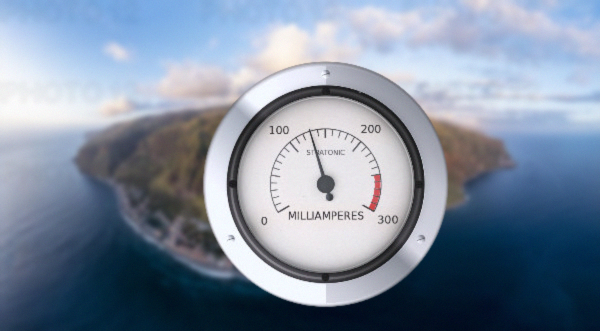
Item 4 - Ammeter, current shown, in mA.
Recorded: 130 mA
